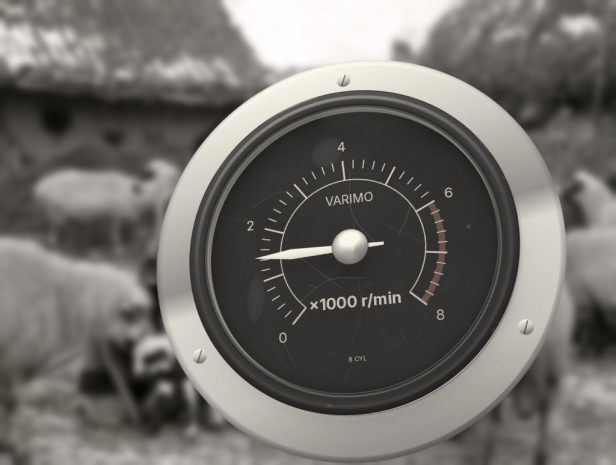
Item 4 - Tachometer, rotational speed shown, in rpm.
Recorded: 1400 rpm
